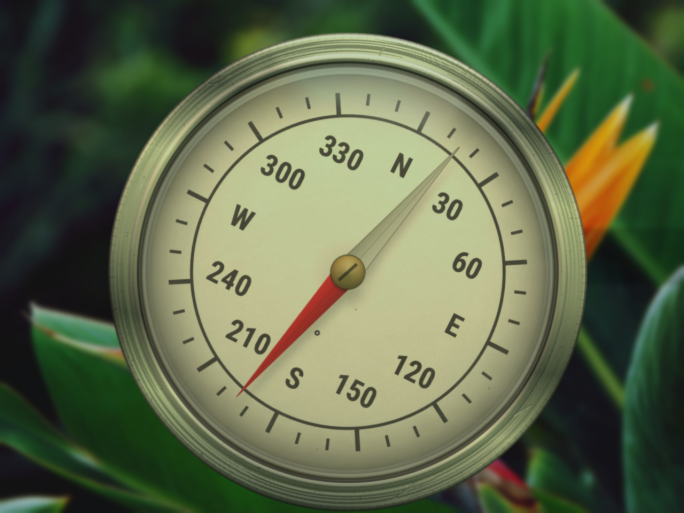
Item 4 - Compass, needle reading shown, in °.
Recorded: 195 °
